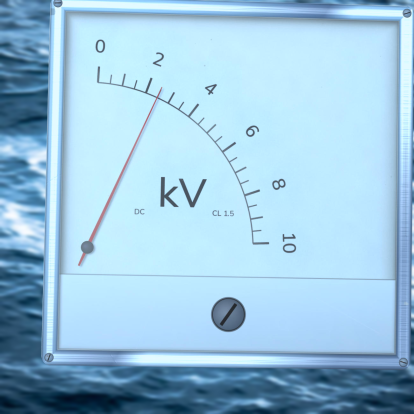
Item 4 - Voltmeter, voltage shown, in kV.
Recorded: 2.5 kV
